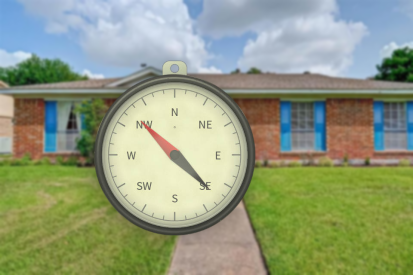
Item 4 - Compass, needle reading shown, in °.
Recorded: 315 °
